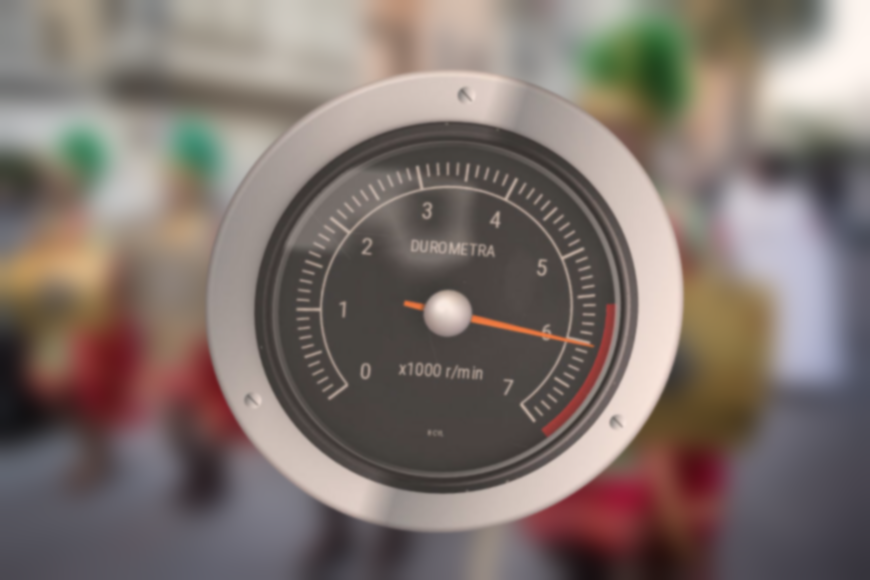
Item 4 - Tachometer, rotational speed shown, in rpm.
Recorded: 6000 rpm
